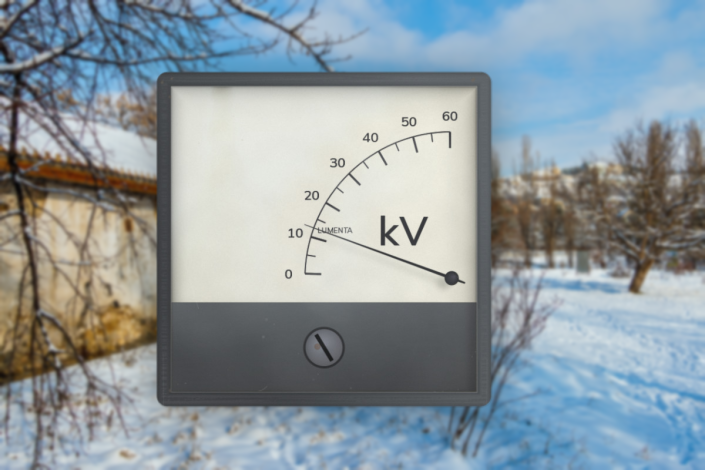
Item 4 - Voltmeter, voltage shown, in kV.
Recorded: 12.5 kV
